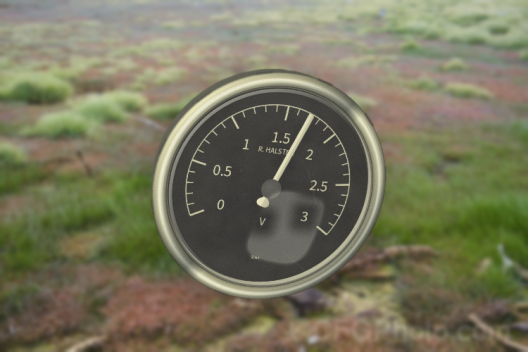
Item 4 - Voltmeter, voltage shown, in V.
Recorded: 1.7 V
